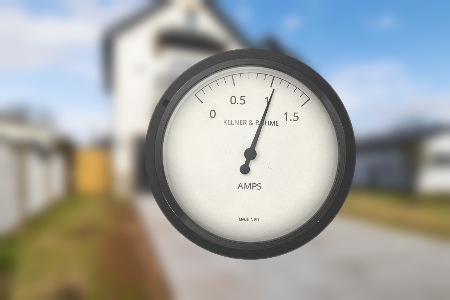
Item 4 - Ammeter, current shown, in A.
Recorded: 1.05 A
